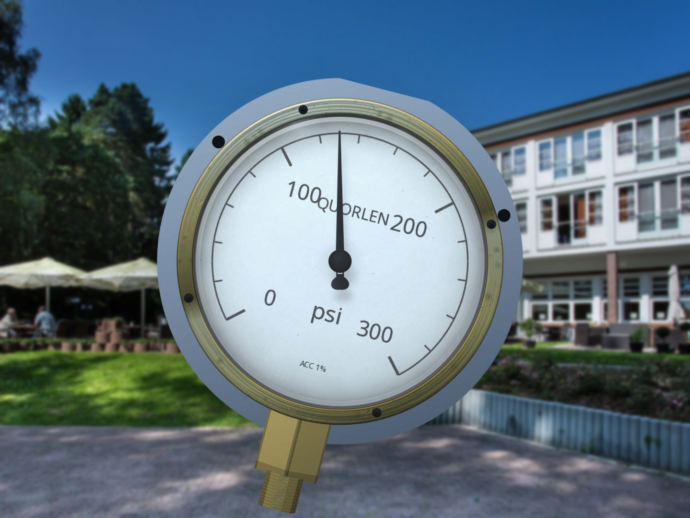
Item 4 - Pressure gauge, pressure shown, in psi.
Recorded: 130 psi
